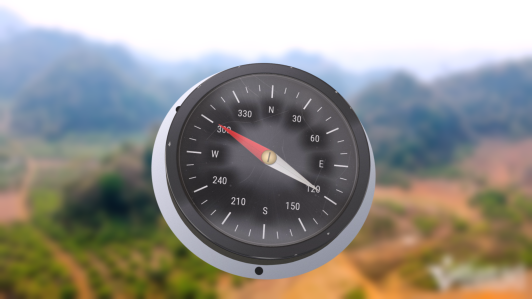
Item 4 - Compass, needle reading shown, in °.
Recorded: 300 °
